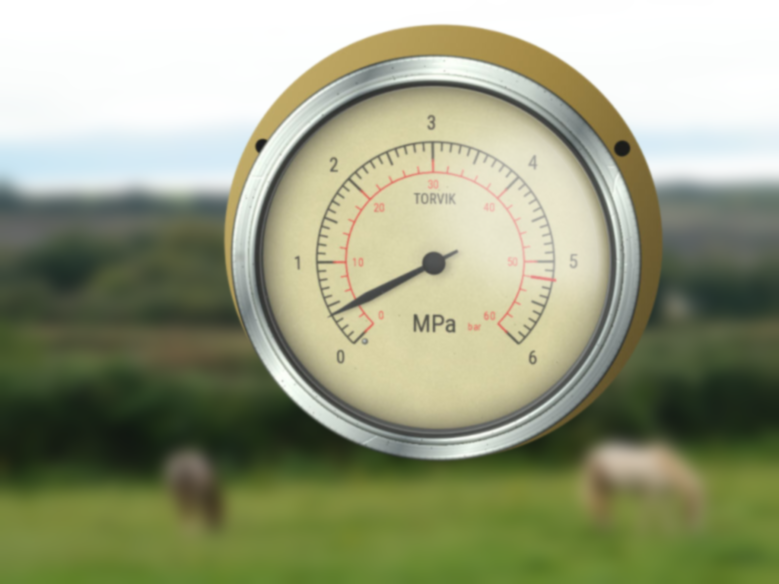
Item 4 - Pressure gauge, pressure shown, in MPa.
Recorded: 0.4 MPa
